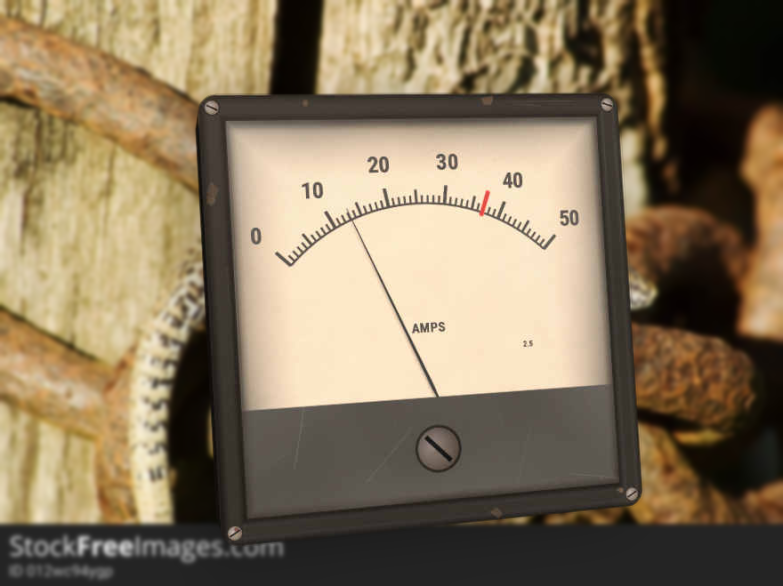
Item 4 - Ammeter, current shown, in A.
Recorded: 13 A
